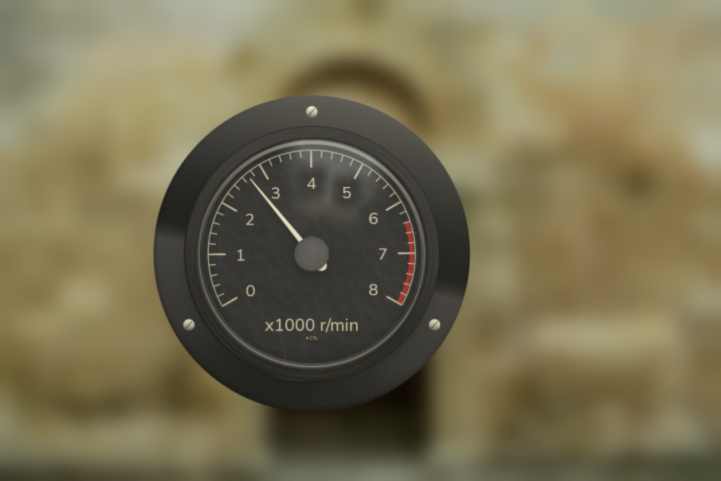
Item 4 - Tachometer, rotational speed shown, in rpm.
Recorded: 2700 rpm
